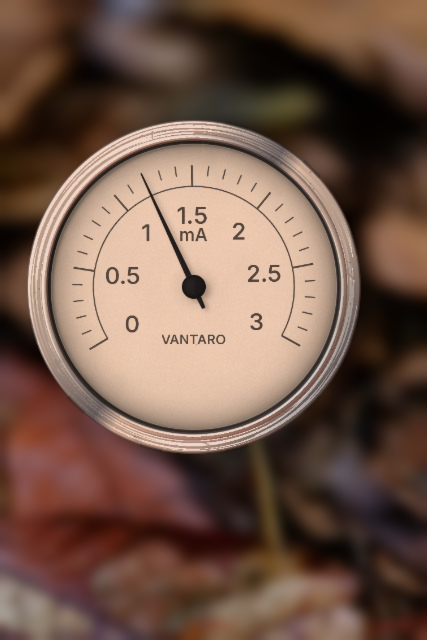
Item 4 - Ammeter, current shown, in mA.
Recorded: 1.2 mA
